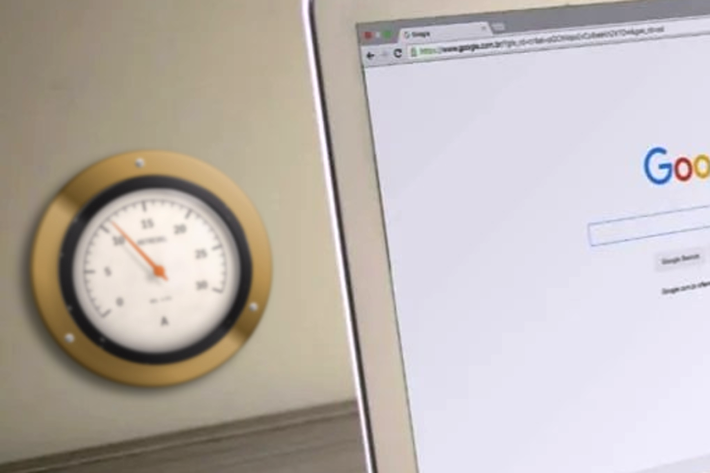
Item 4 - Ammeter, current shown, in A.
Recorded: 11 A
